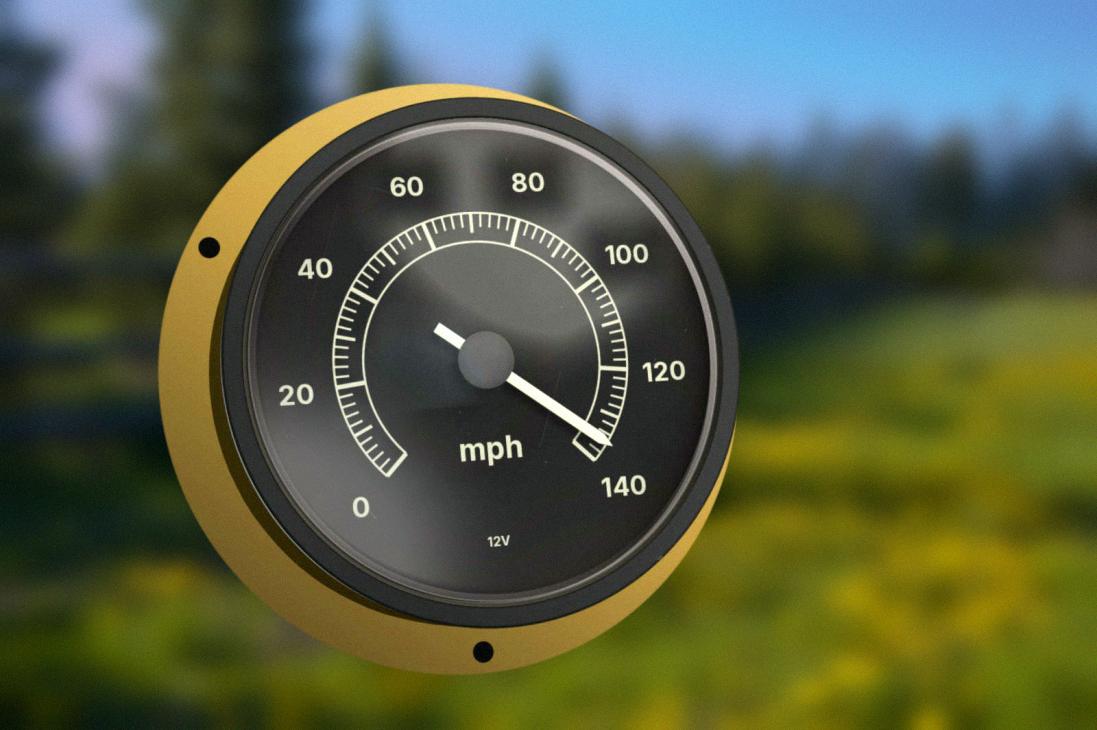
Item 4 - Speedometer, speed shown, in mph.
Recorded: 136 mph
